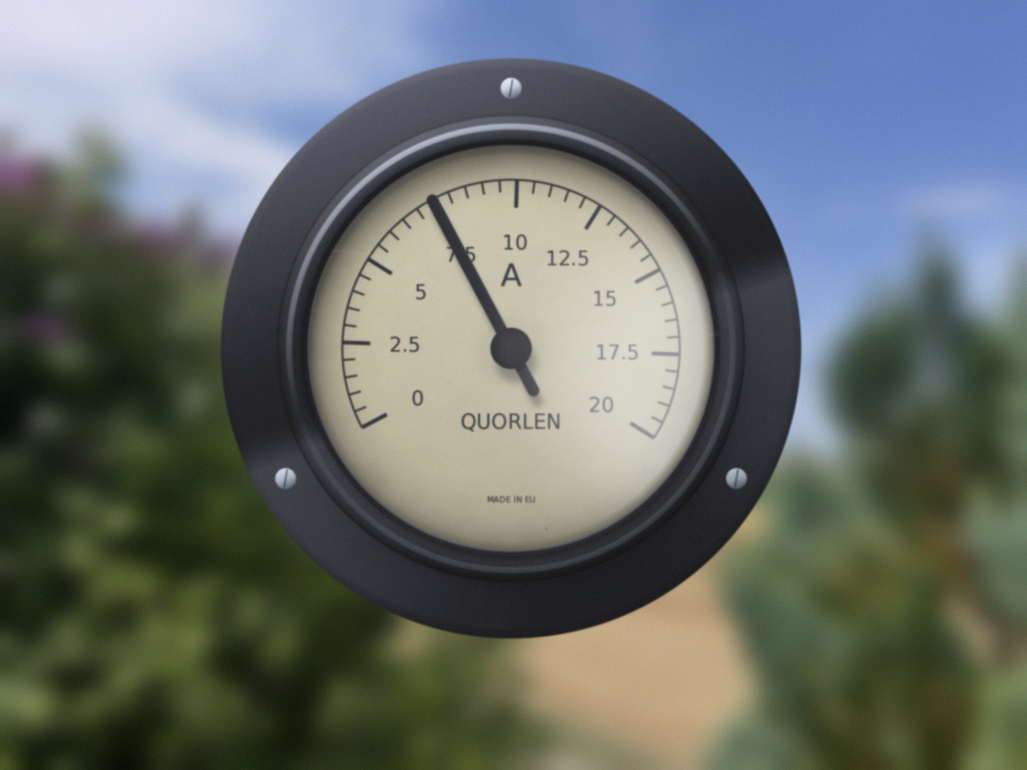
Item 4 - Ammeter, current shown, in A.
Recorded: 7.5 A
